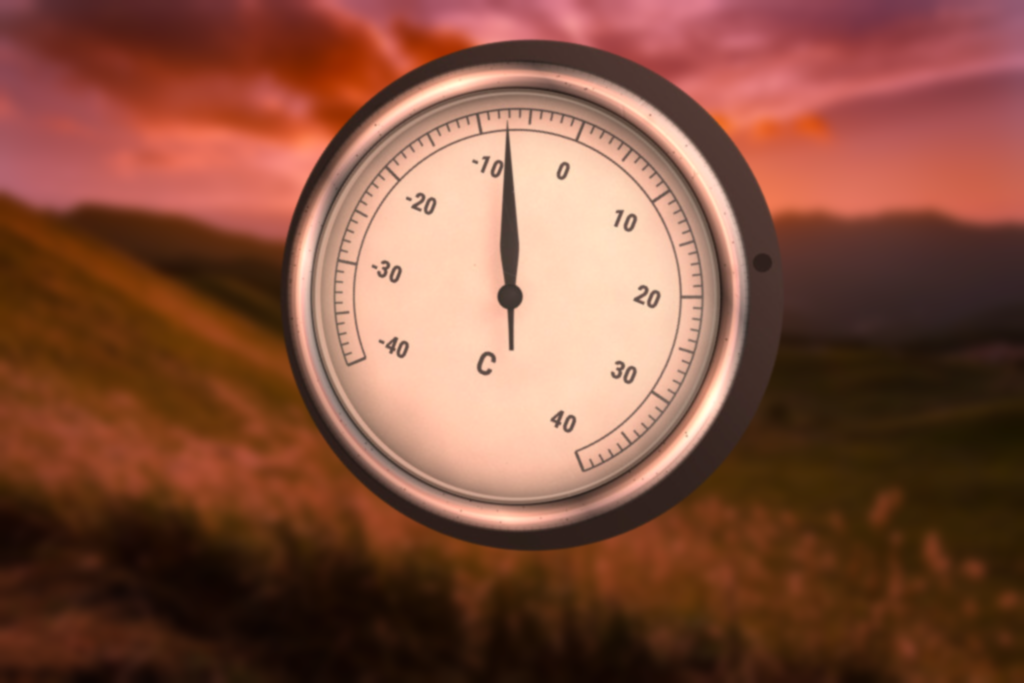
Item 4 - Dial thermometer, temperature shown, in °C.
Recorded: -7 °C
